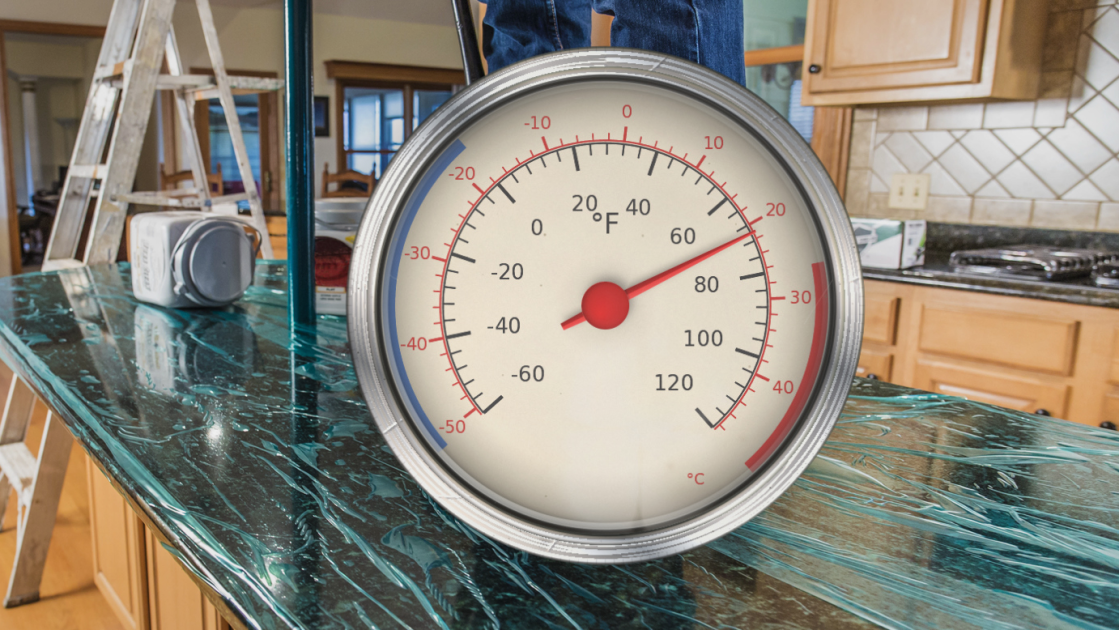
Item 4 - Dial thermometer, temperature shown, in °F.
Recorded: 70 °F
